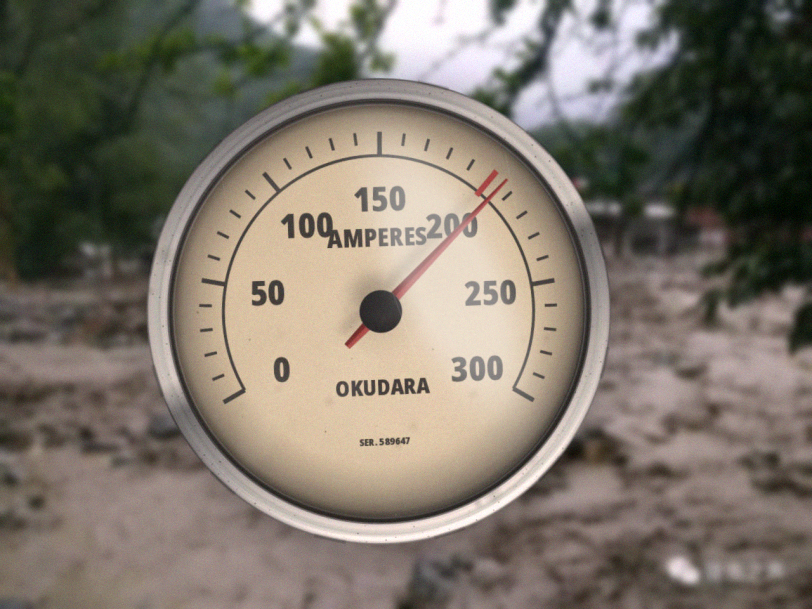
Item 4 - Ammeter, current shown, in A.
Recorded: 205 A
